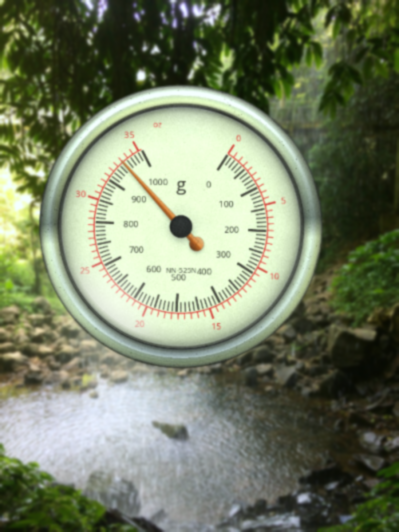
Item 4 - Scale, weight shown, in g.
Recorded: 950 g
